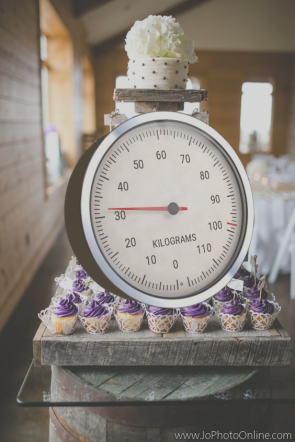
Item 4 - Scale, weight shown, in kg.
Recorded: 32 kg
